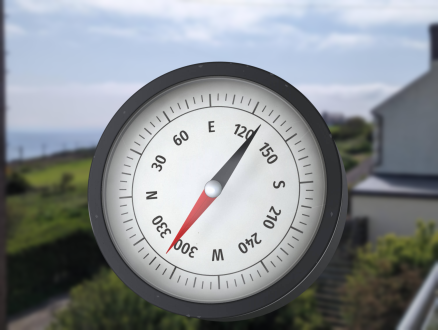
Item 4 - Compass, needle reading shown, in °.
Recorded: 310 °
